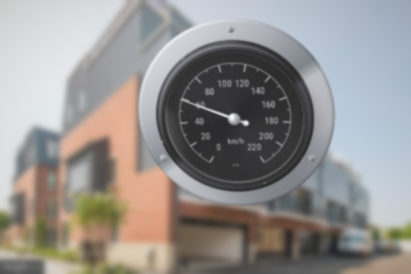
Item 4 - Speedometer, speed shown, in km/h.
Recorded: 60 km/h
